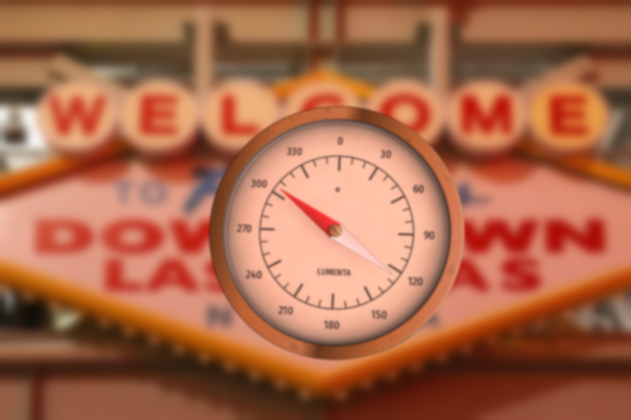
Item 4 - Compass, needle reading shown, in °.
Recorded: 305 °
